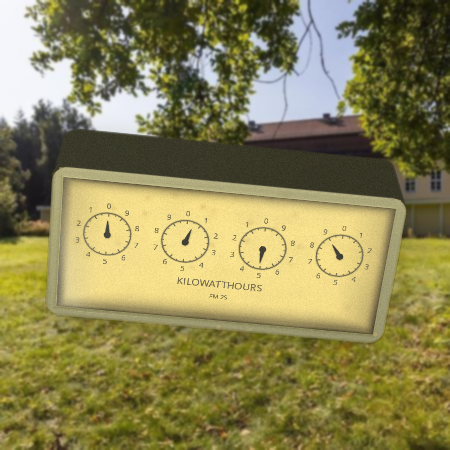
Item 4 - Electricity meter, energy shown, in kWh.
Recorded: 49 kWh
